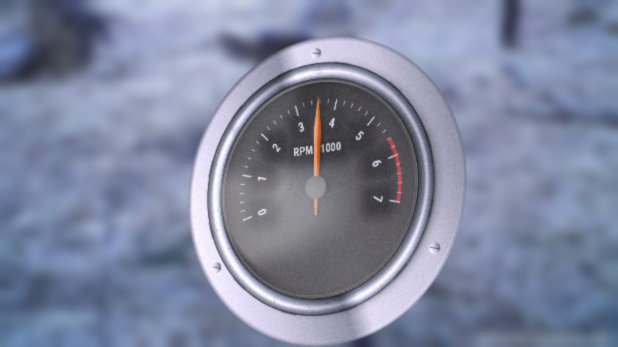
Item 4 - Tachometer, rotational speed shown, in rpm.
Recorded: 3600 rpm
